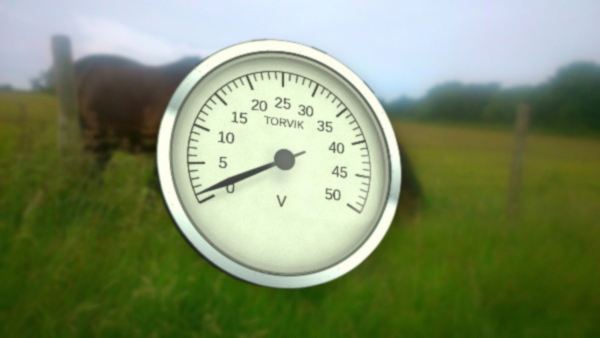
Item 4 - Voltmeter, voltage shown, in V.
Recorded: 1 V
